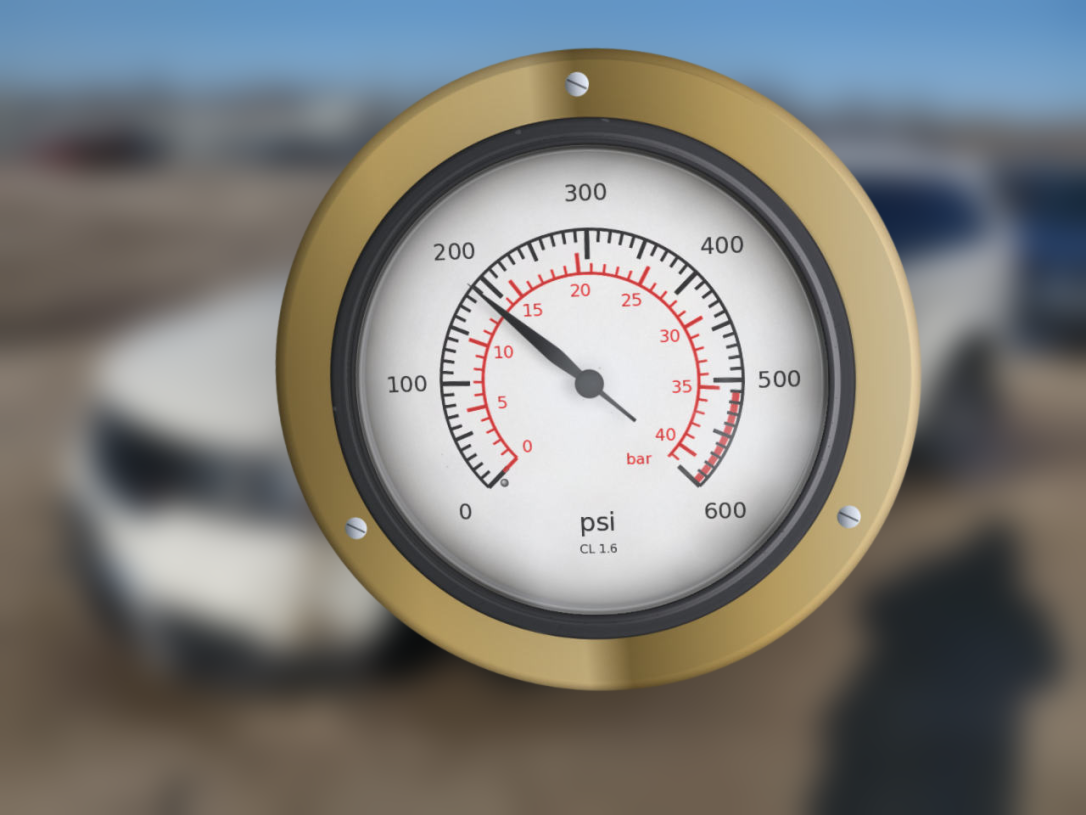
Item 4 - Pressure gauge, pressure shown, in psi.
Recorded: 190 psi
